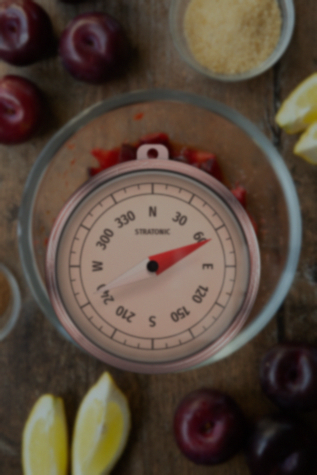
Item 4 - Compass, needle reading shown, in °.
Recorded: 65 °
